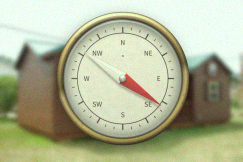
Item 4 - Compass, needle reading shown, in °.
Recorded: 125 °
